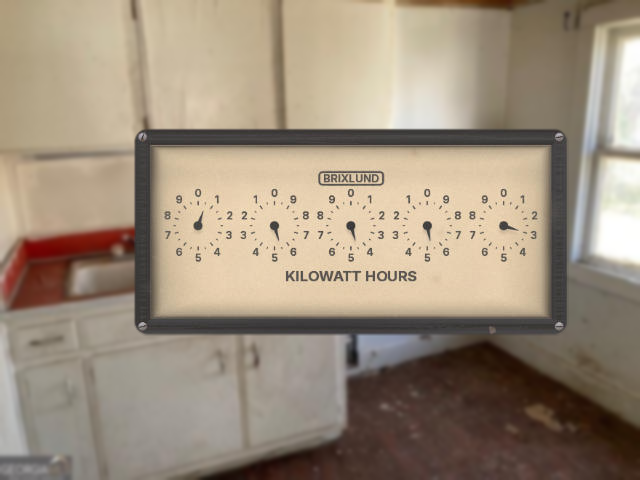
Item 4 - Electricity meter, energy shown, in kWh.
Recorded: 5453 kWh
